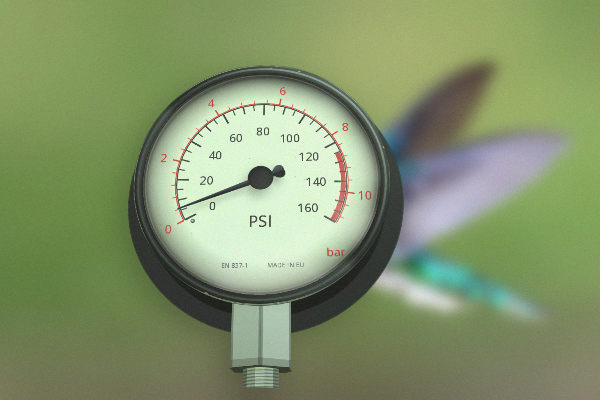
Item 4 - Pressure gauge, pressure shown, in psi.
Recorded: 5 psi
